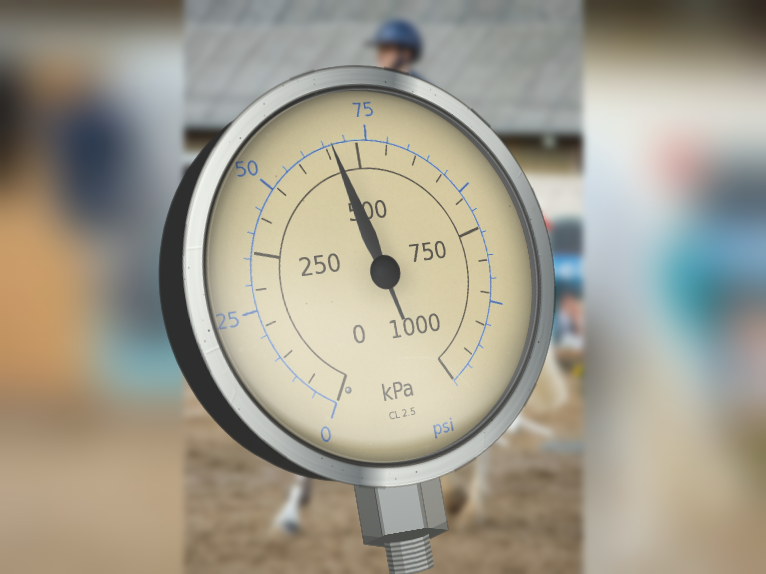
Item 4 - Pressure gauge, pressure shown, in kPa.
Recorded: 450 kPa
